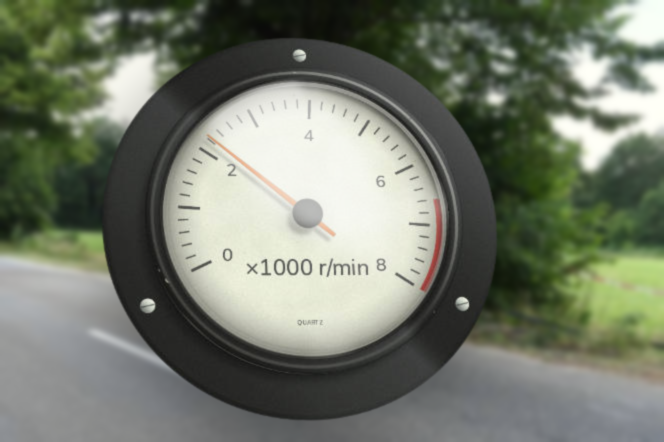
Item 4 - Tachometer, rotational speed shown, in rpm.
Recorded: 2200 rpm
